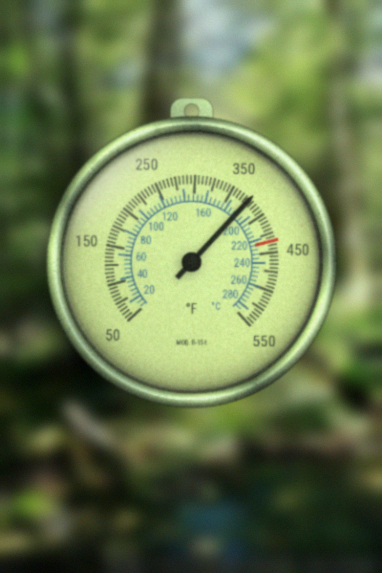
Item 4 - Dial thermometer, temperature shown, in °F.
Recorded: 375 °F
